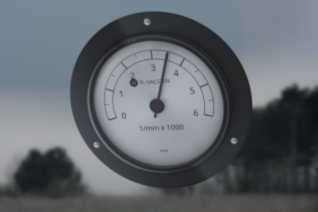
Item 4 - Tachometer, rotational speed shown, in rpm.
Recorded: 3500 rpm
